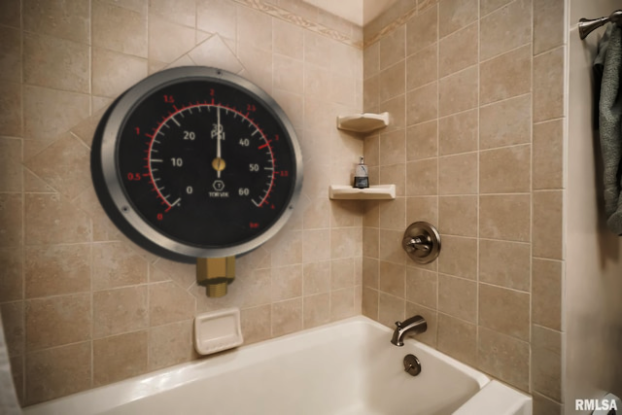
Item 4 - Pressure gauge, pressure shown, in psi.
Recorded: 30 psi
